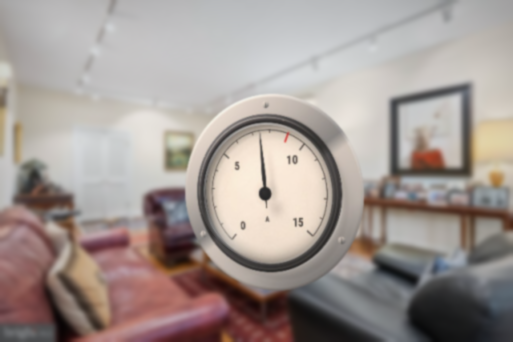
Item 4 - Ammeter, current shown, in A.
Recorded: 7.5 A
